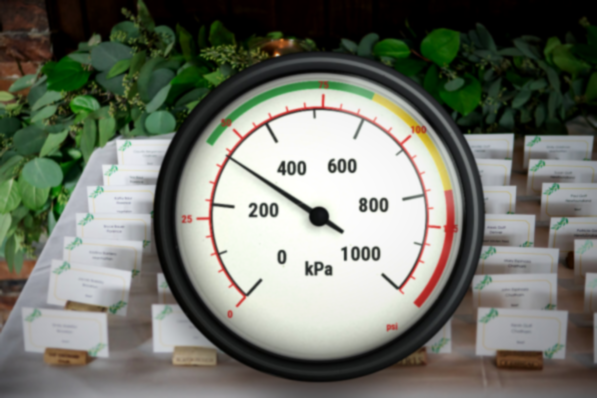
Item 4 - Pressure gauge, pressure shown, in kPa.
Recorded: 300 kPa
